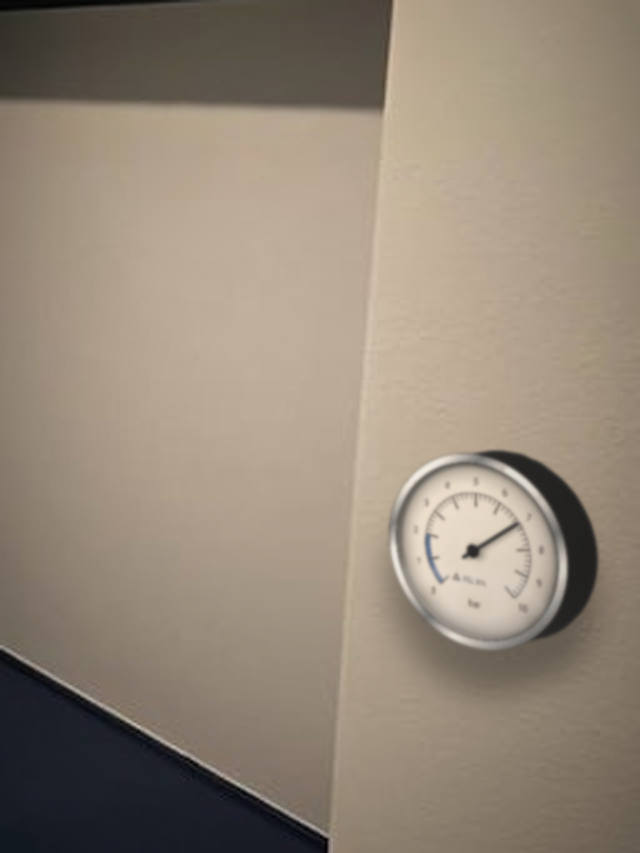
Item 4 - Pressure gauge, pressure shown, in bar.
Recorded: 7 bar
